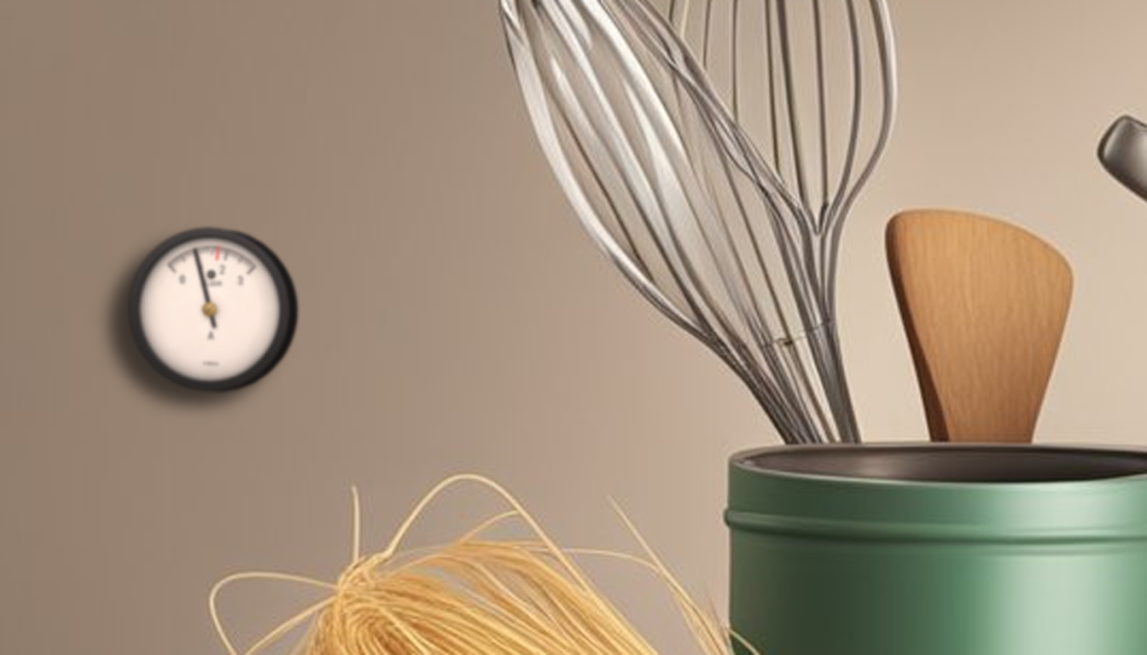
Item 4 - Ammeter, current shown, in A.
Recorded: 1 A
